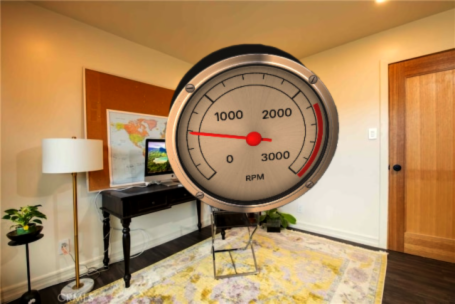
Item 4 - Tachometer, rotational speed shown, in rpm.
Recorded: 600 rpm
